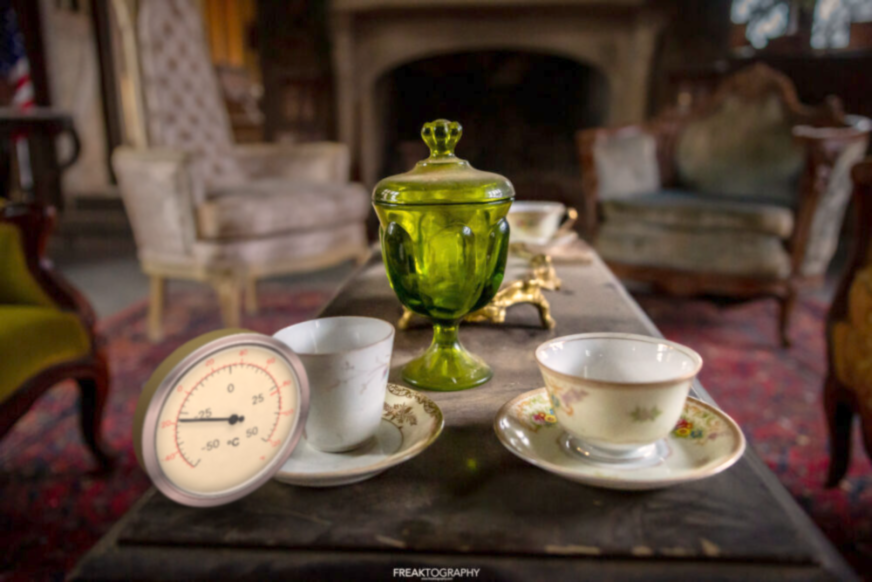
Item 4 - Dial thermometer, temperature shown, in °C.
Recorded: -27.5 °C
